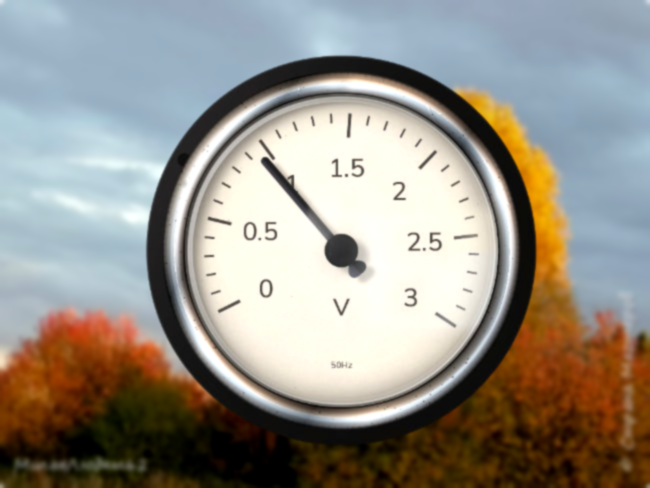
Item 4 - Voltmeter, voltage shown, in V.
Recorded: 0.95 V
